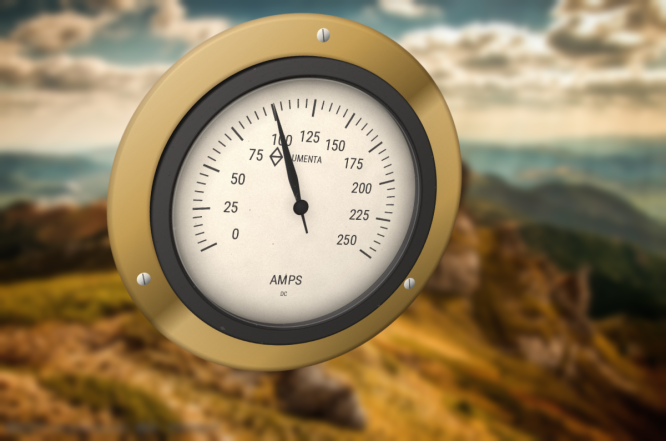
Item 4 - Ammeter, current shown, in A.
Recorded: 100 A
